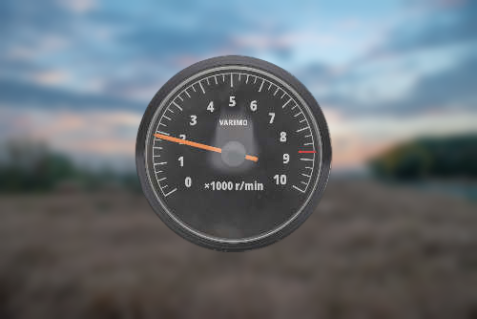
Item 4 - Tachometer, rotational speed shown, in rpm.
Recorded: 1875 rpm
